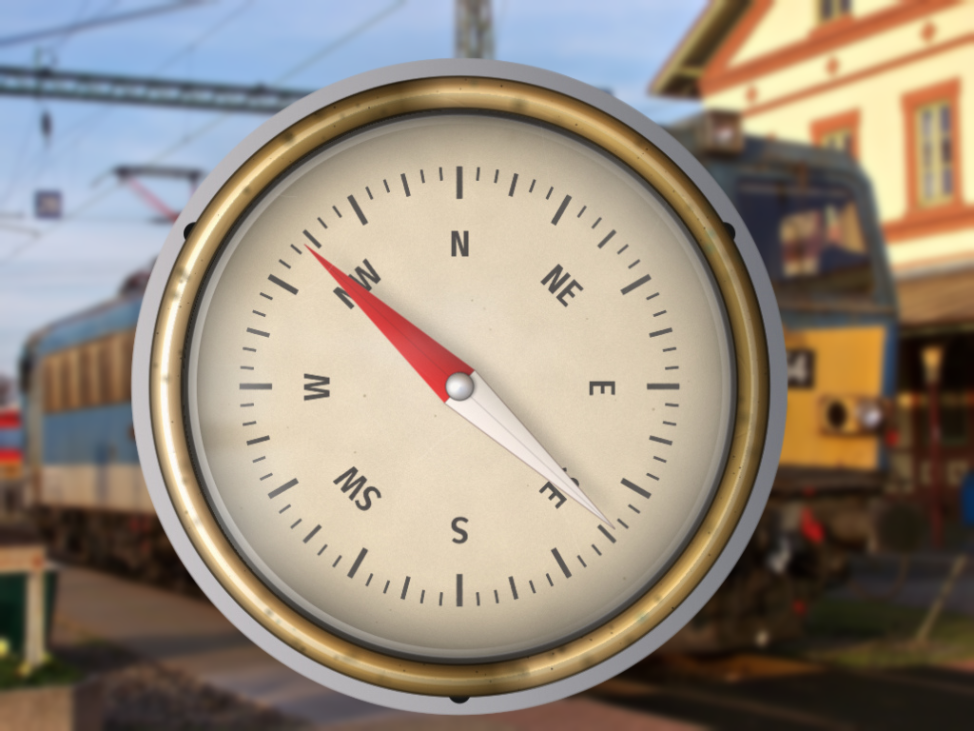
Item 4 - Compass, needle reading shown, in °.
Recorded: 312.5 °
